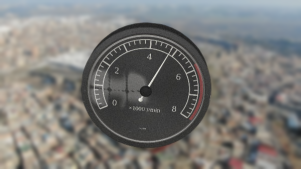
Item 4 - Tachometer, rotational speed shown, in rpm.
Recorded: 4800 rpm
